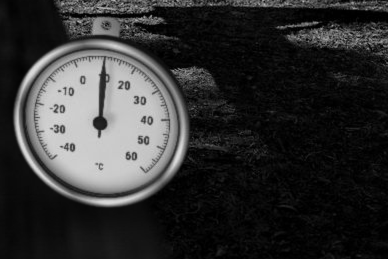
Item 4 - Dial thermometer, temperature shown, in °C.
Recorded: 10 °C
